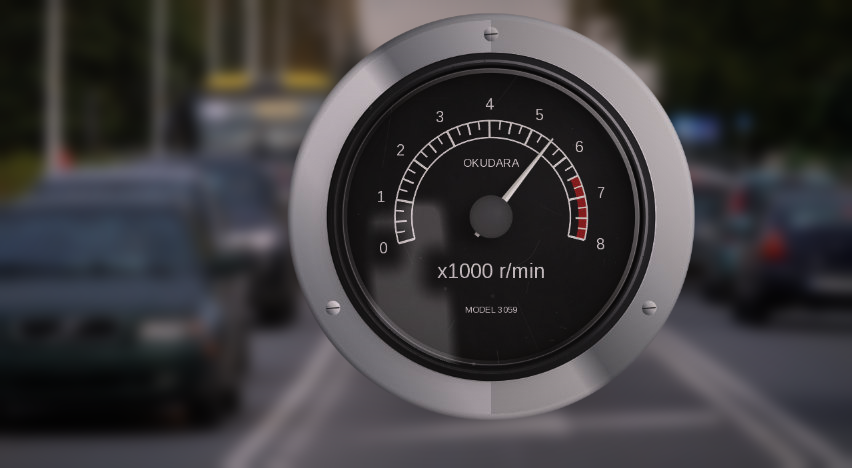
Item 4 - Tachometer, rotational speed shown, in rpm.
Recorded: 5500 rpm
